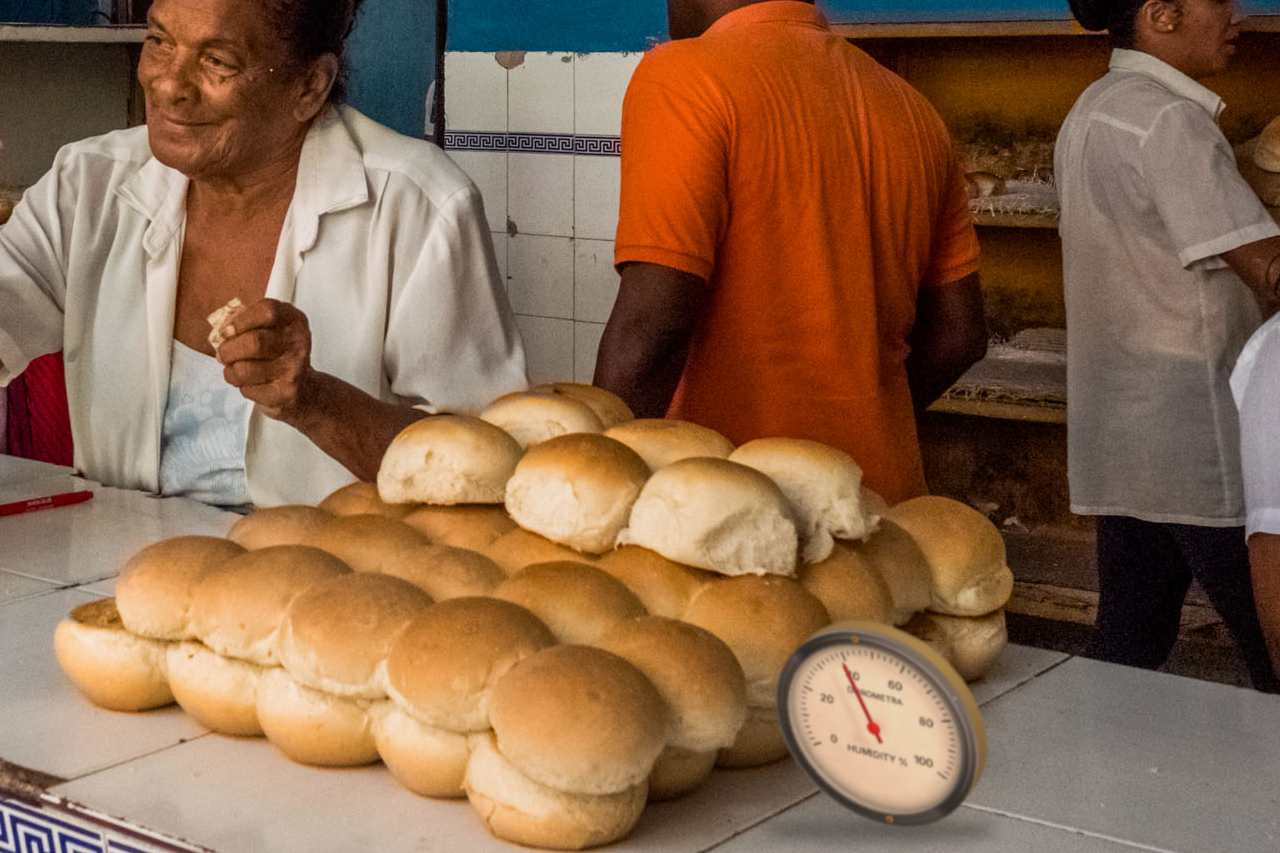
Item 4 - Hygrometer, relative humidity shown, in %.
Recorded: 40 %
